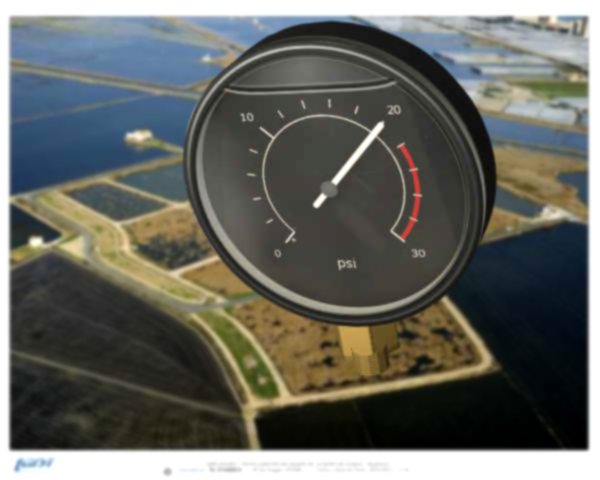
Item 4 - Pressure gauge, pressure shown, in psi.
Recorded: 20 psi
